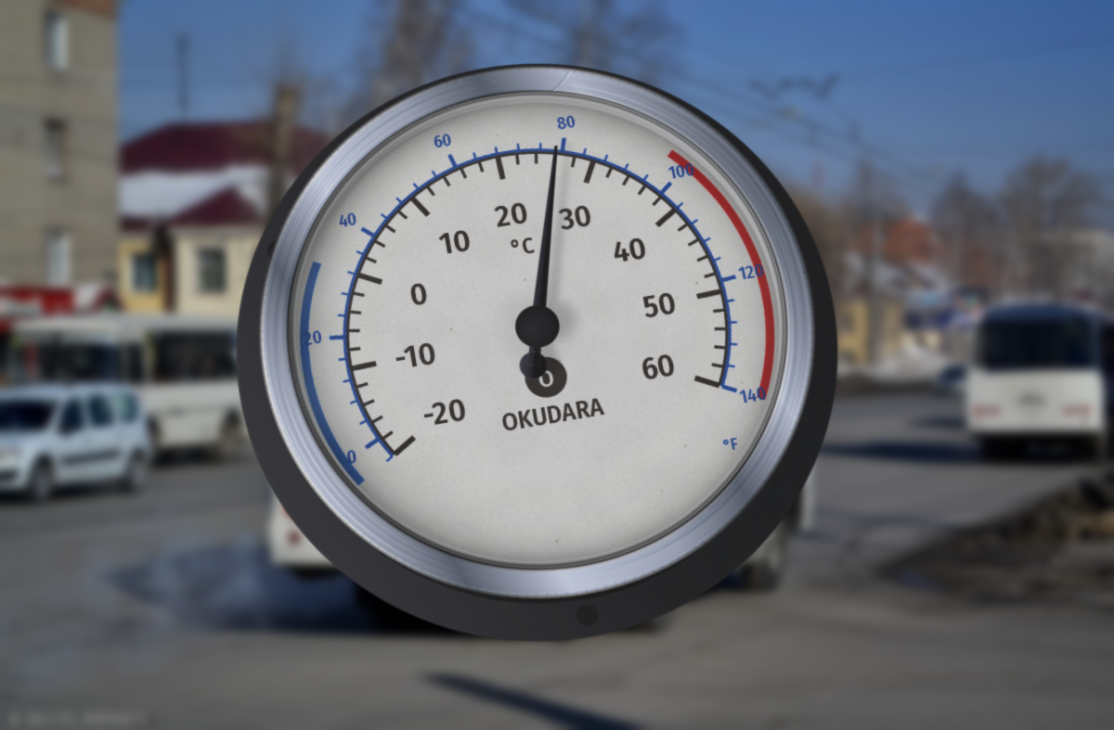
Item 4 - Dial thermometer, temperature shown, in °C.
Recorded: 26 °C
